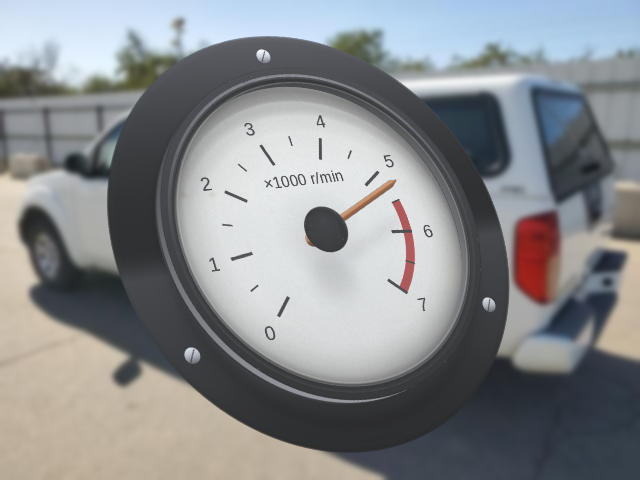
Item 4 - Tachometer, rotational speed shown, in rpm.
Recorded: 5250 rpm
